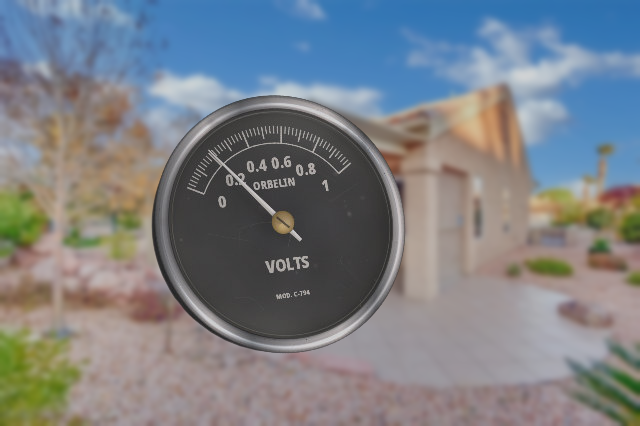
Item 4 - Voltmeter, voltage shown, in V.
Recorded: 0.2 V
